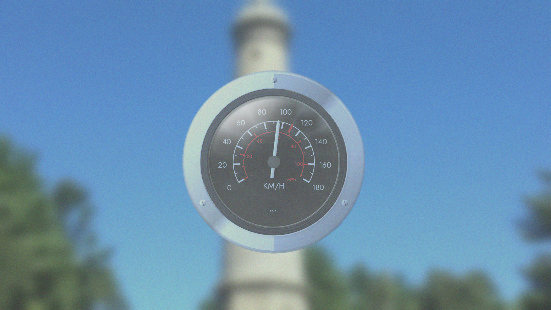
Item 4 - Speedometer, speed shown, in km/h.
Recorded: 95 km/h
